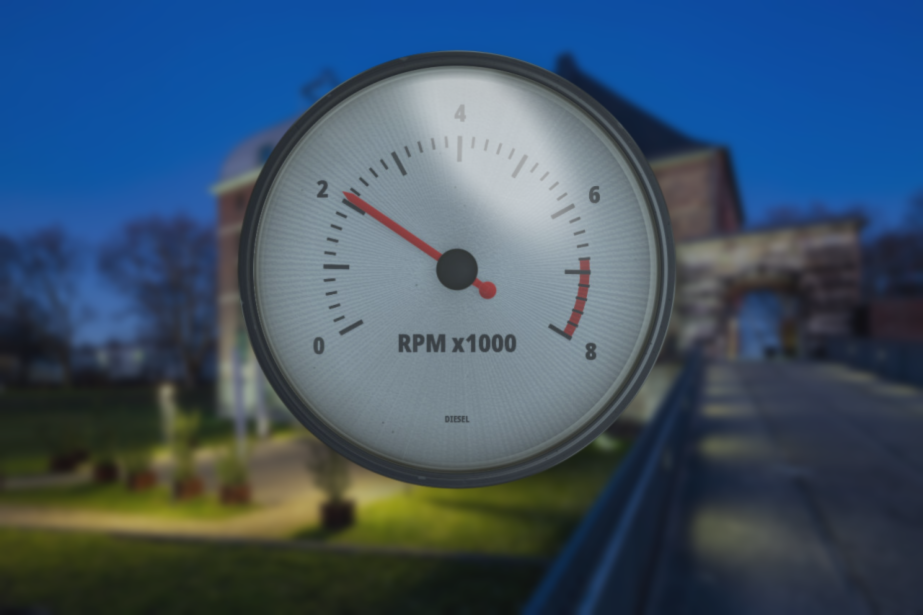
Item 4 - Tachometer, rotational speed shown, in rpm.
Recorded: 2100 rpm
